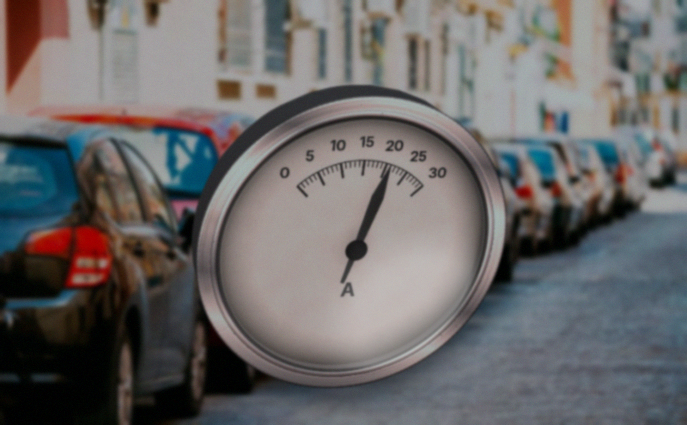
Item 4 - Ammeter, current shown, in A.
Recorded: 20 A
